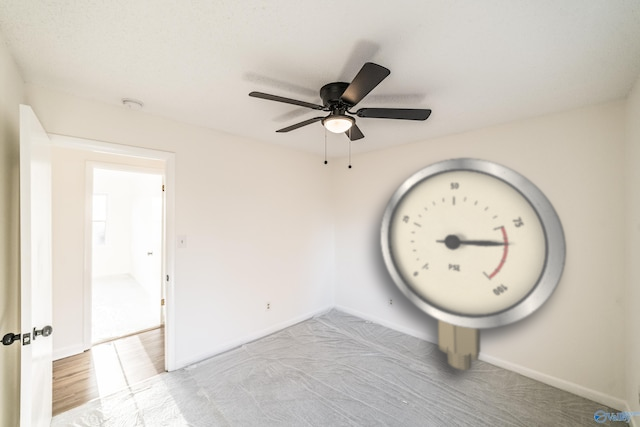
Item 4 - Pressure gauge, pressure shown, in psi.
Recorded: 82.5 psi
